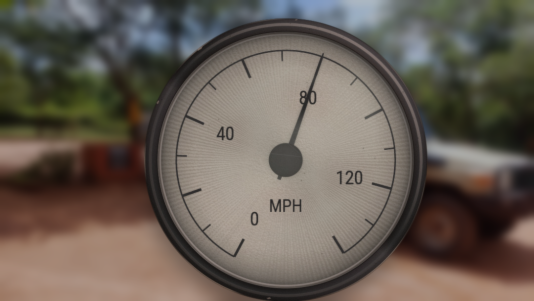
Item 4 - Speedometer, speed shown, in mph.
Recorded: 80 mph
